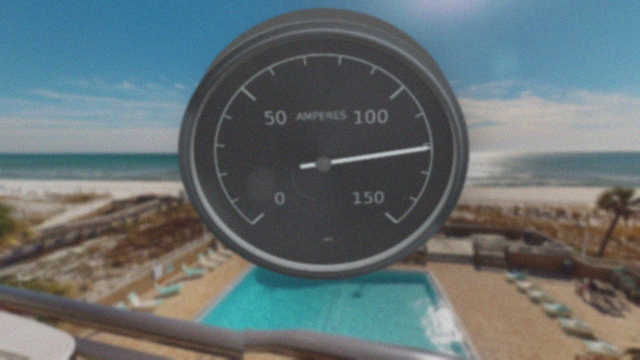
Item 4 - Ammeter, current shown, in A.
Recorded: 120 A
